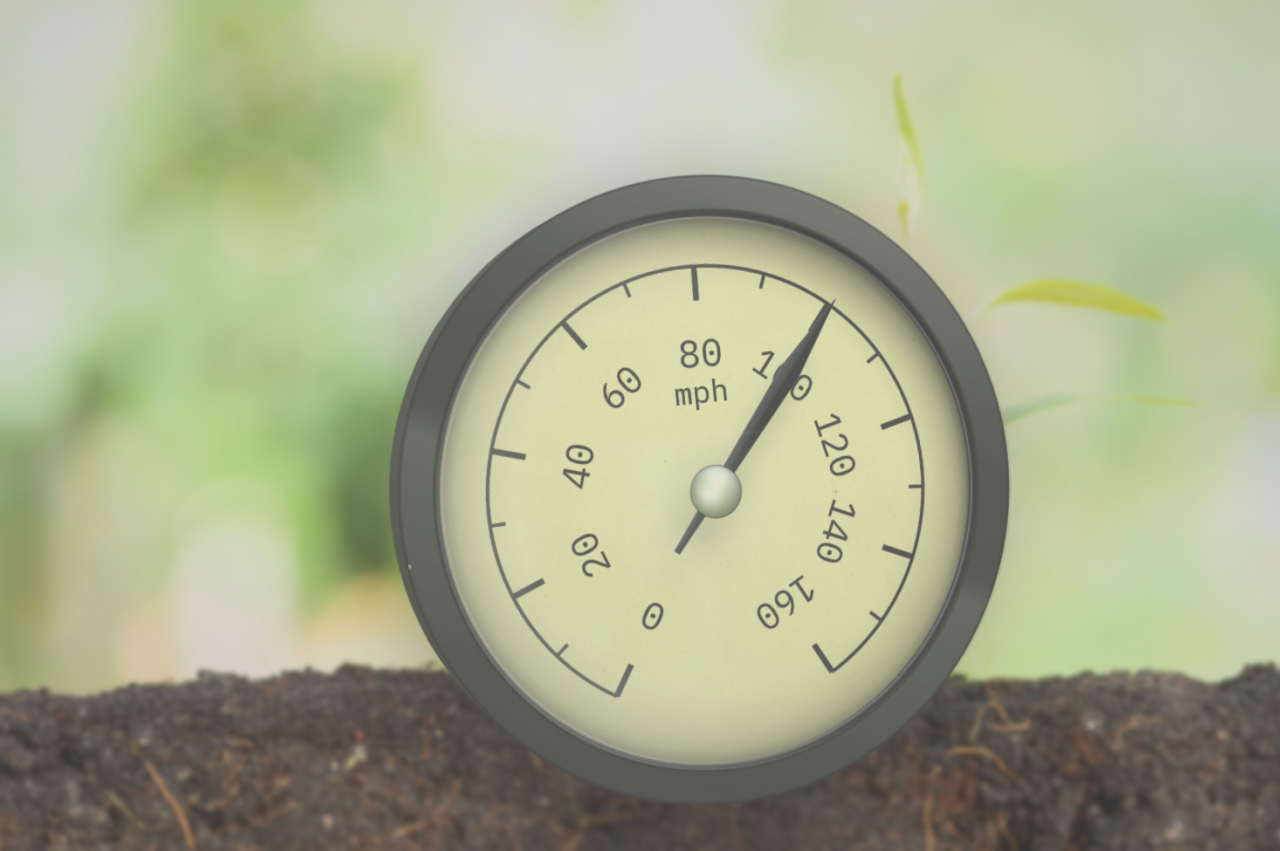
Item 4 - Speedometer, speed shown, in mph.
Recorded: 100 mph
